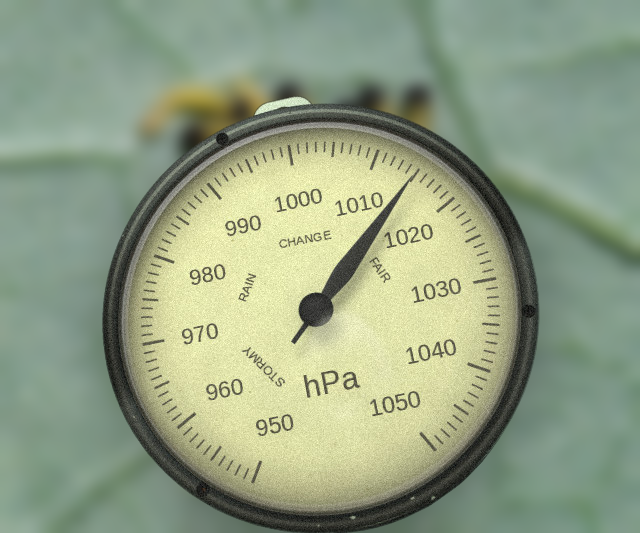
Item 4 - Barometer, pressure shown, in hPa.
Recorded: 1015 hPa
